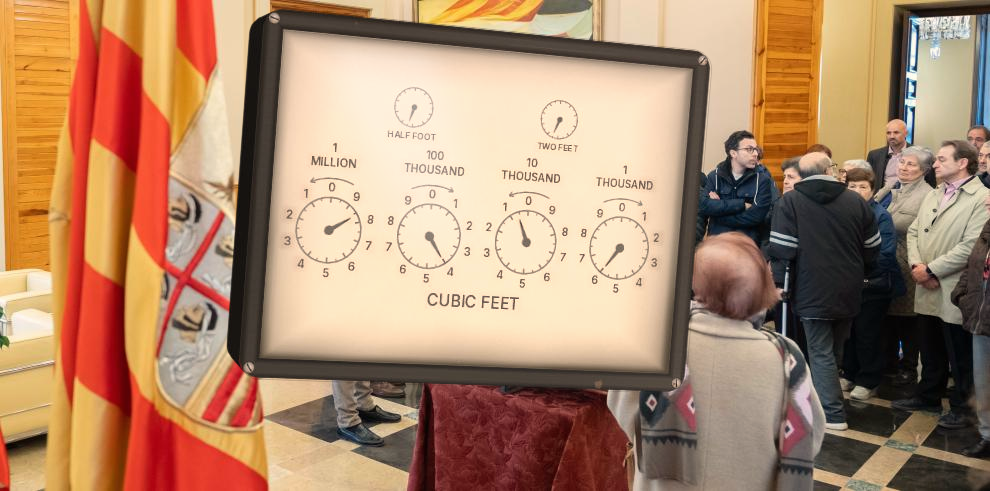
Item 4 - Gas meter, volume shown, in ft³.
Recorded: 840600 ft³
